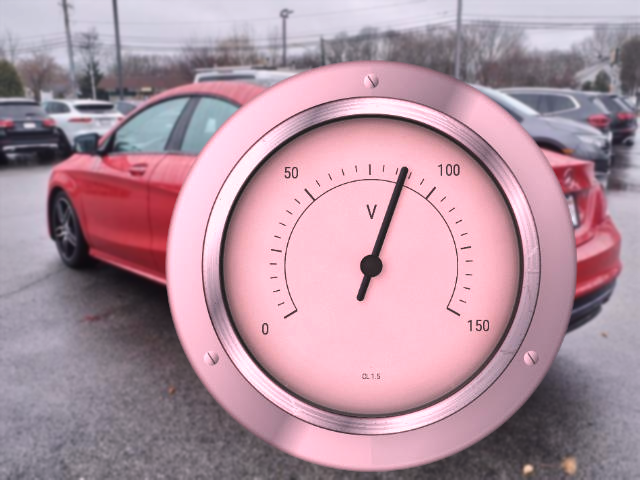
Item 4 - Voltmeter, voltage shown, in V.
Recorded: 87.5 V
